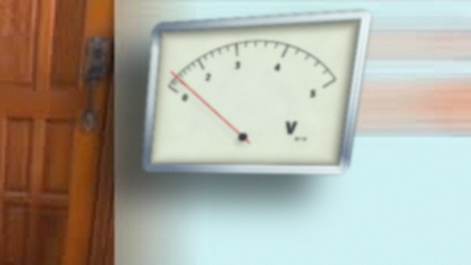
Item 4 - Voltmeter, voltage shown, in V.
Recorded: 1 V
